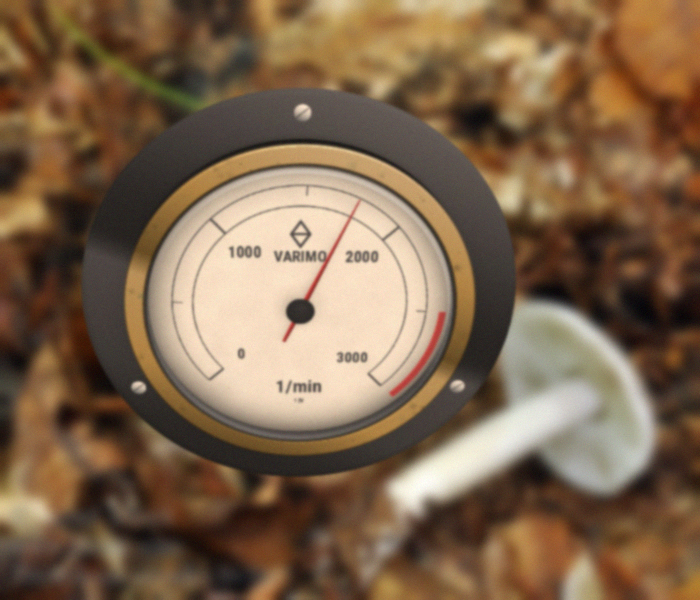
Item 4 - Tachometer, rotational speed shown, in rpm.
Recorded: 1750 rpm
